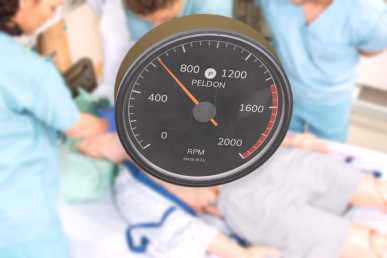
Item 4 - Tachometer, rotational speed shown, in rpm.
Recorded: 650 rpm
